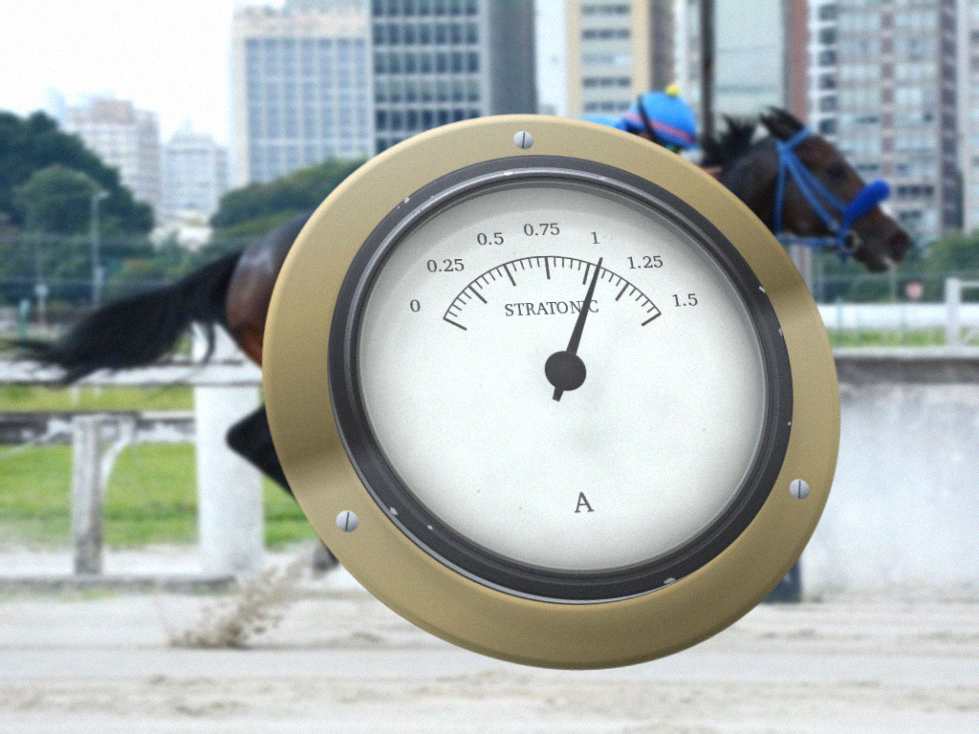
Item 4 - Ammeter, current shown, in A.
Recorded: 1.05 A
